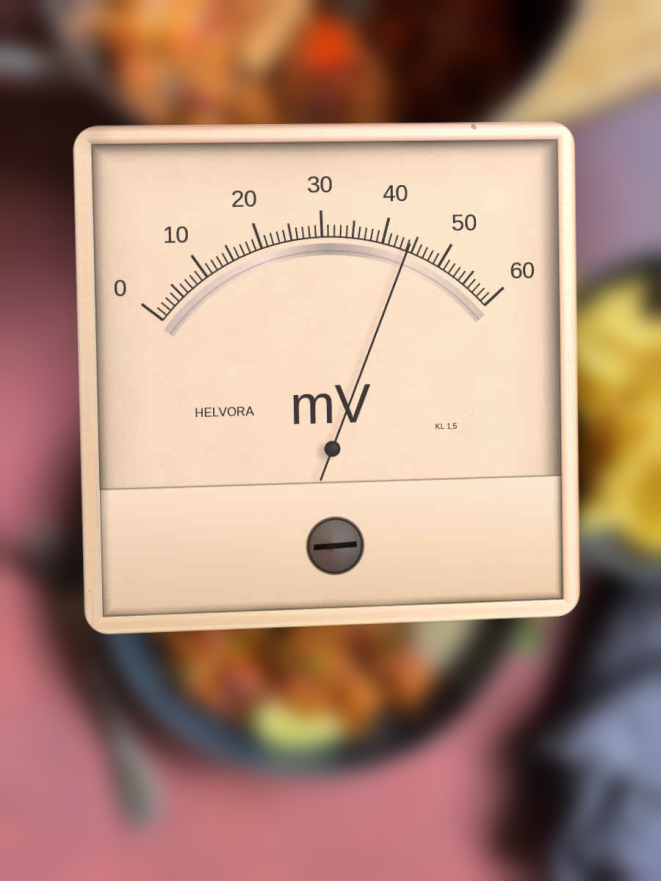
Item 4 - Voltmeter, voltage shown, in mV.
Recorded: 44 mV
